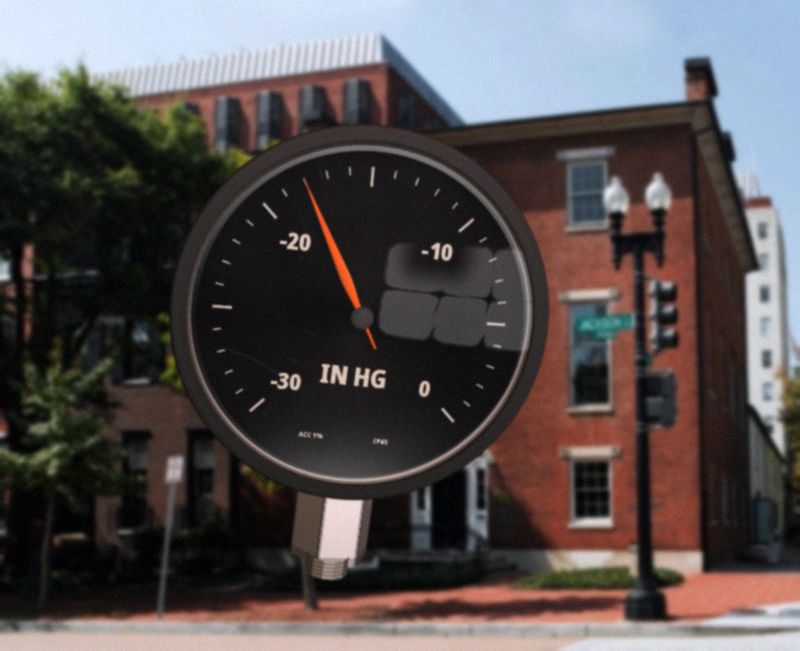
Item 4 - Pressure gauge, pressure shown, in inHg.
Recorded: -18 inHg
